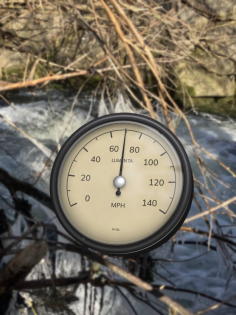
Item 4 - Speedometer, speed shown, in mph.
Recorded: 70 mph
